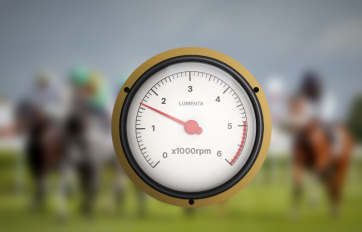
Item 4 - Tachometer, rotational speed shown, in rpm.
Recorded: 1600 rpm
